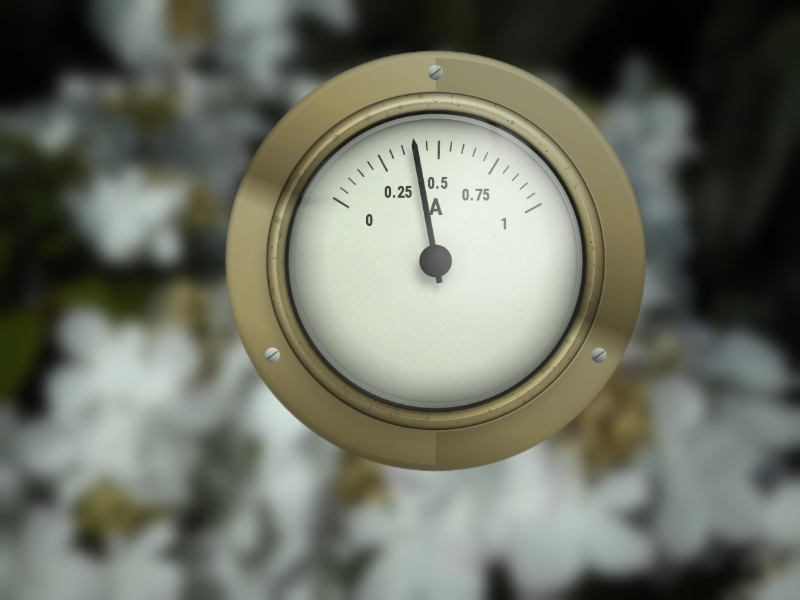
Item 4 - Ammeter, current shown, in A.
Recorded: 0.4 A
